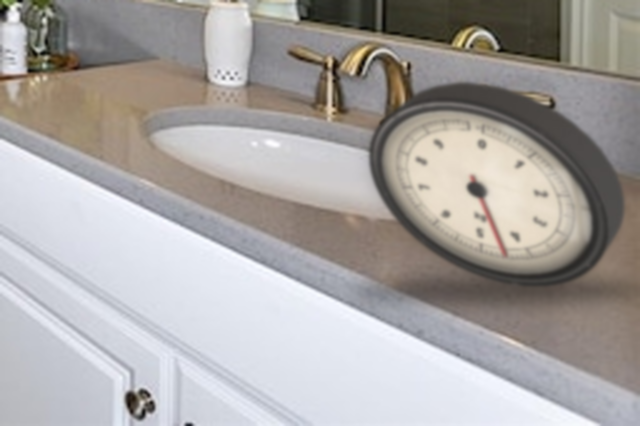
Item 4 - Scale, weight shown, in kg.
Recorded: 4.5 kg
